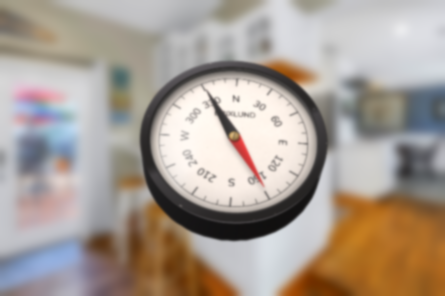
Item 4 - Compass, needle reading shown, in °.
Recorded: 150 °
